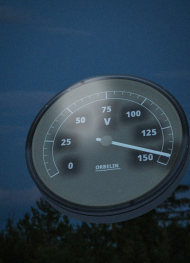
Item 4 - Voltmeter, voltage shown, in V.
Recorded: 145 V
